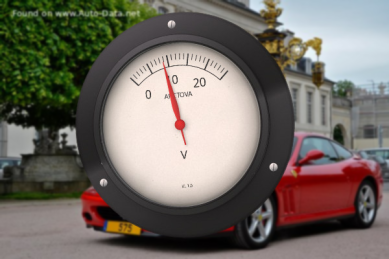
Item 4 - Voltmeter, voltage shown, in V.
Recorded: 9 V
